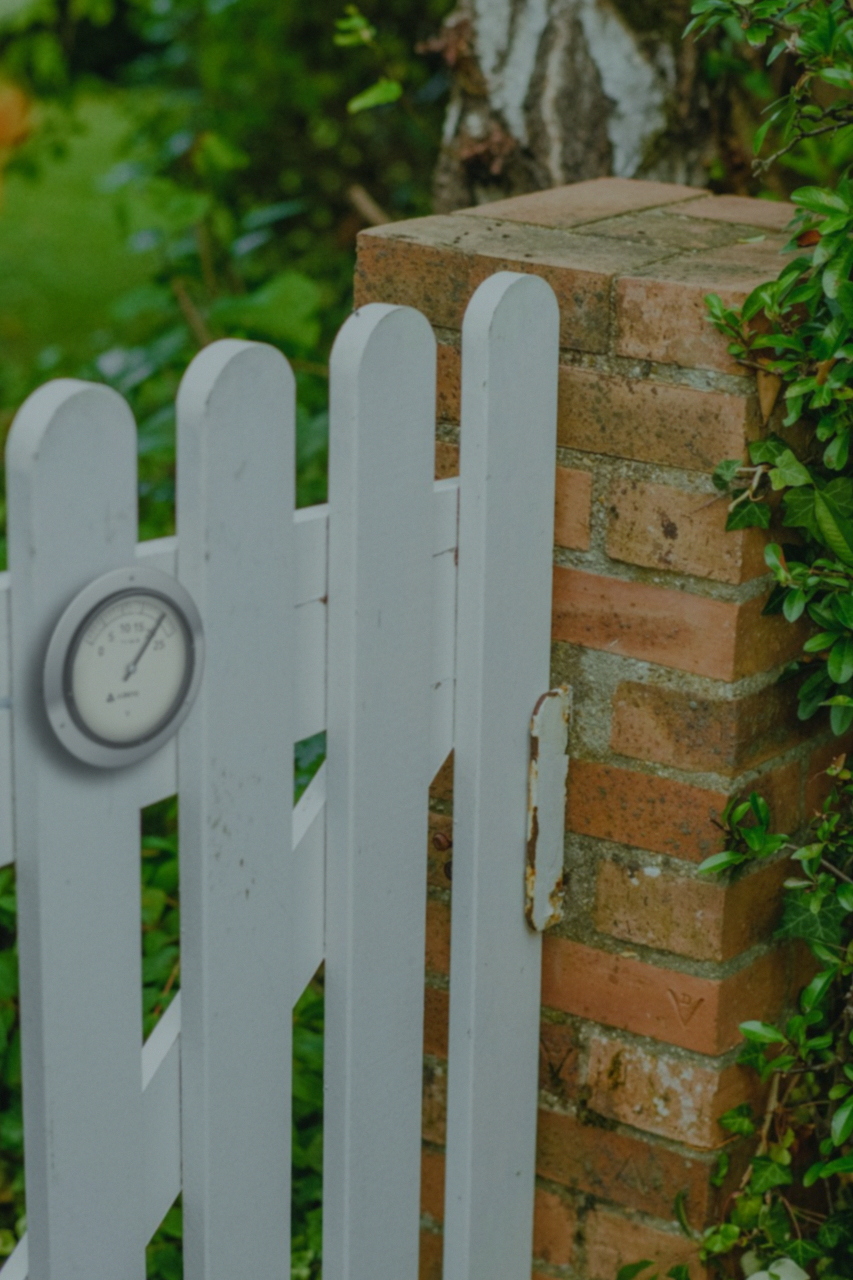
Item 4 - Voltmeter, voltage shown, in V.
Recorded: 20 V
